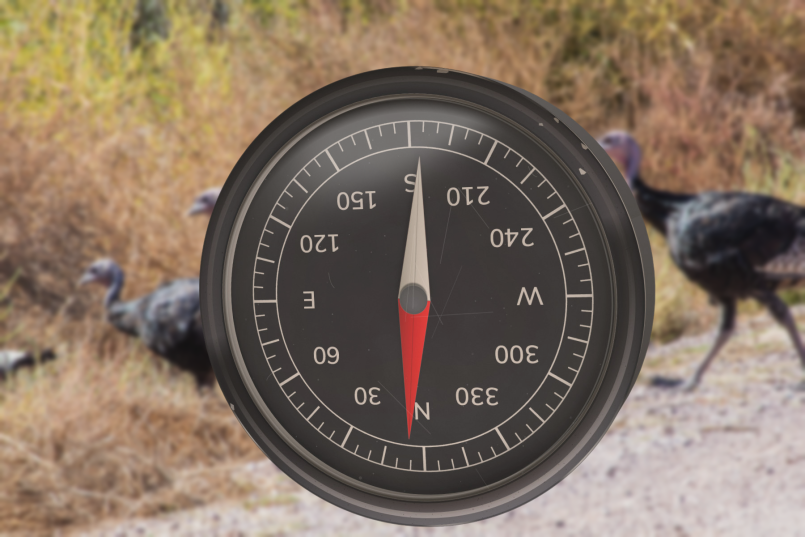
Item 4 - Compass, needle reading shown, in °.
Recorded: 5 °
